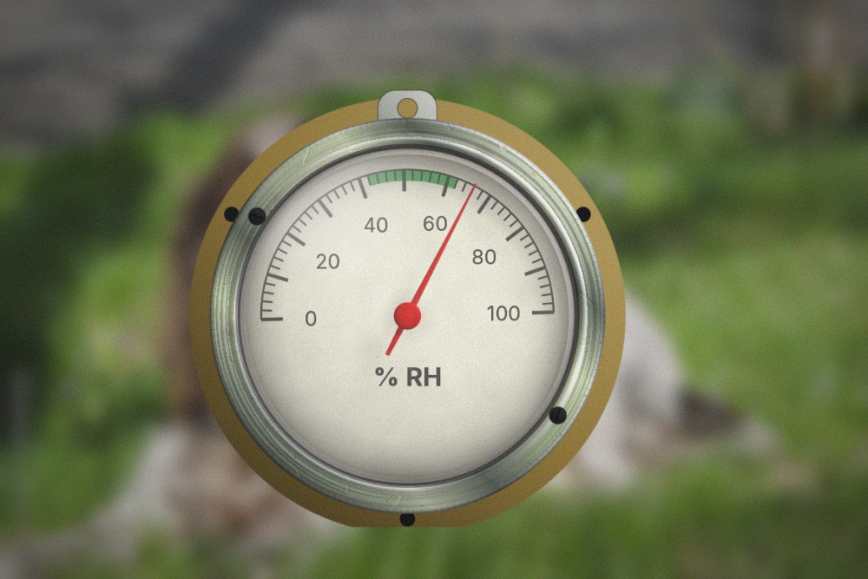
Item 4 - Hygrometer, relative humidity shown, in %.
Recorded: 66 %
